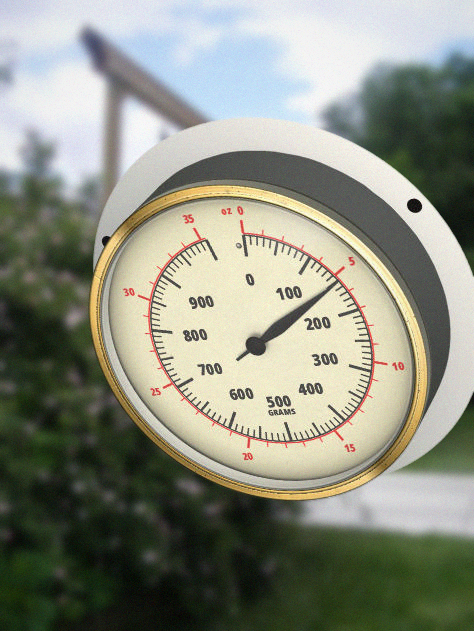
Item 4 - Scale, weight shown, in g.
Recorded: 150 g
